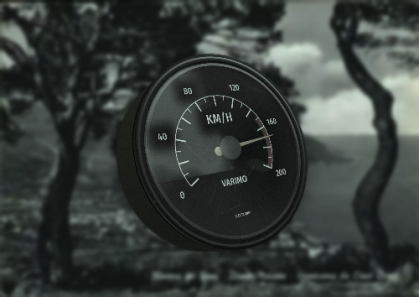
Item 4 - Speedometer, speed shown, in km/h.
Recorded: 170 km/h
